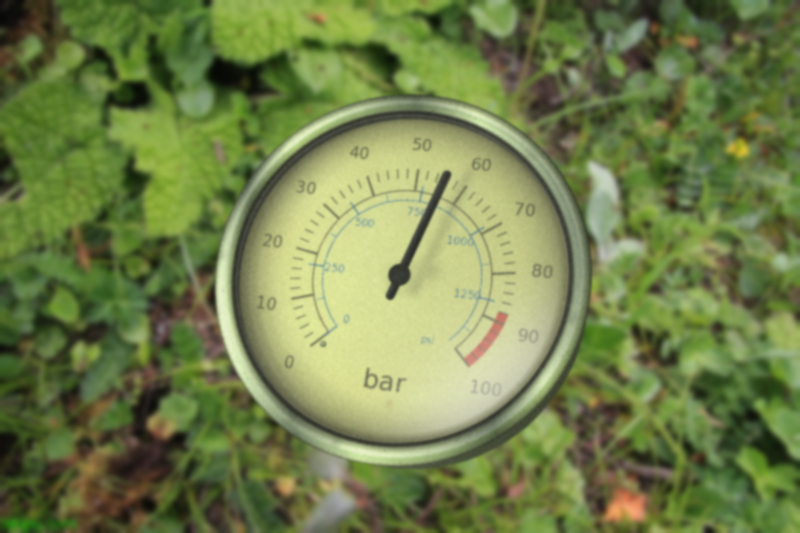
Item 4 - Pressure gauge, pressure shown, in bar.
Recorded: 56 bar
